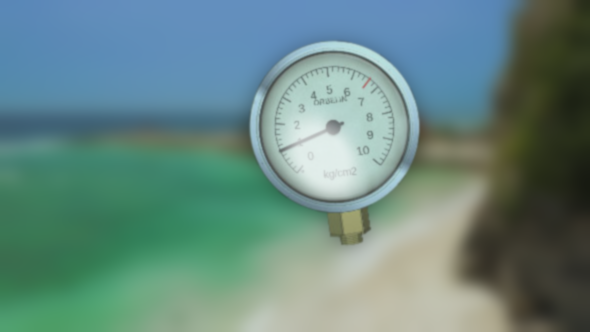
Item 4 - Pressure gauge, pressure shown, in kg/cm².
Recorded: 1 kg/cm²
